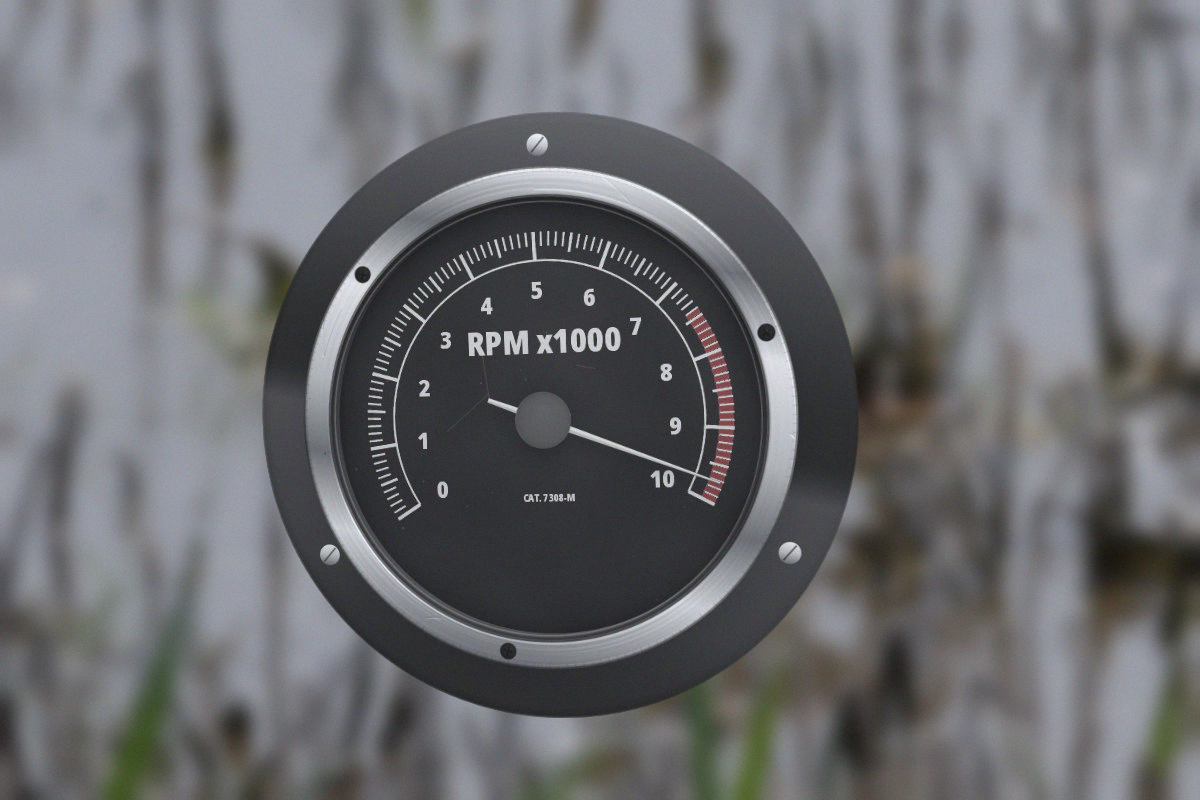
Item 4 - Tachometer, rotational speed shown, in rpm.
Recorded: 9700 rpm
